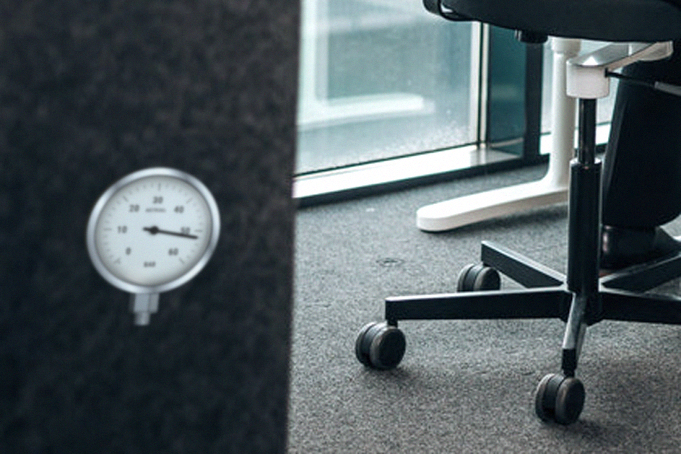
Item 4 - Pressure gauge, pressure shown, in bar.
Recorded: 52 bar
